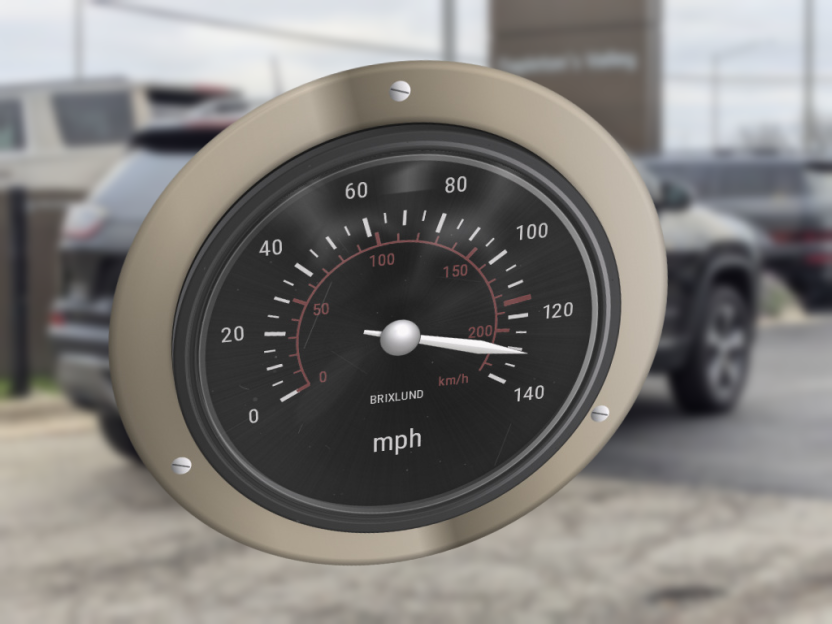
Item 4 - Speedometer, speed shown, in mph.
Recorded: 130 mph
